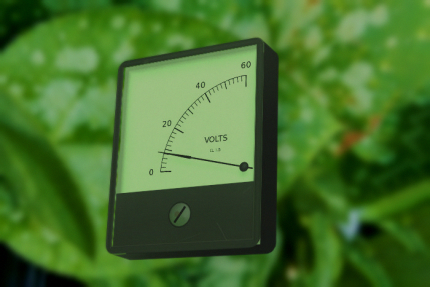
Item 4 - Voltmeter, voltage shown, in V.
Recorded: 8 V
